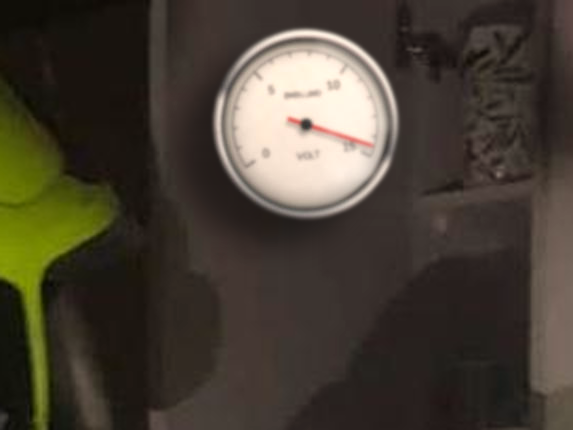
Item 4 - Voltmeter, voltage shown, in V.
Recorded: 14.5 V
